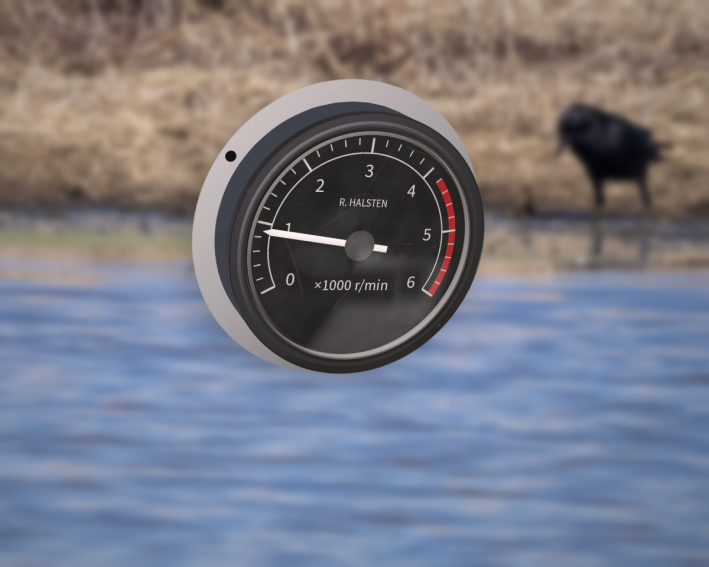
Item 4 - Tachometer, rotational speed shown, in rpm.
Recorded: 900 rpm
